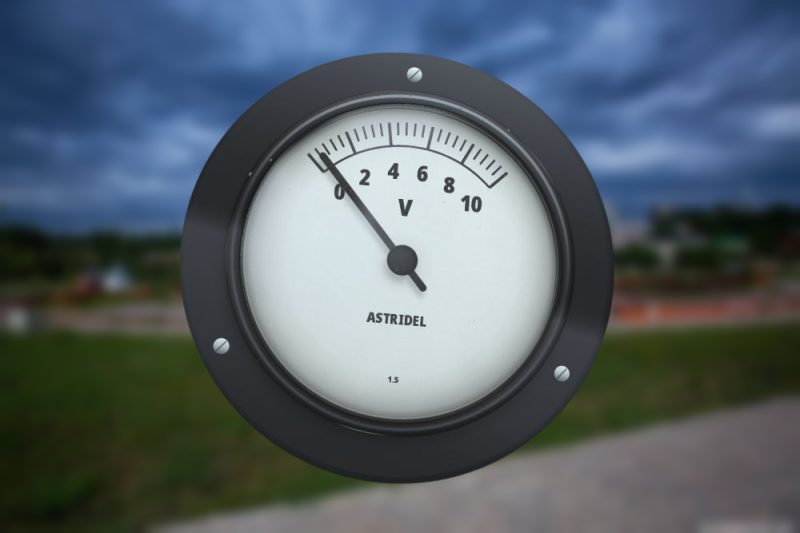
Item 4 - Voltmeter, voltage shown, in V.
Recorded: 0.4 V
